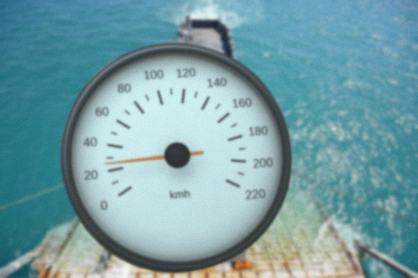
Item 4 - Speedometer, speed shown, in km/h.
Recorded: 25 km/h
